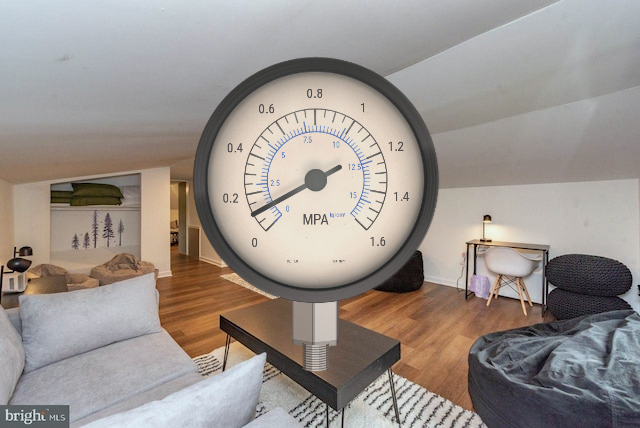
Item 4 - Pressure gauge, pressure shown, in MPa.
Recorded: 0.1 MPa
